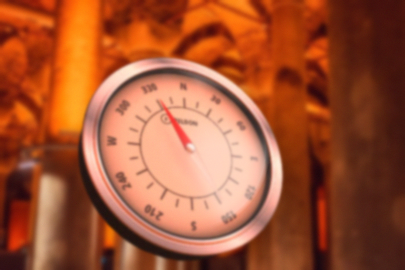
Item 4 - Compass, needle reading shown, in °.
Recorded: 330 °
